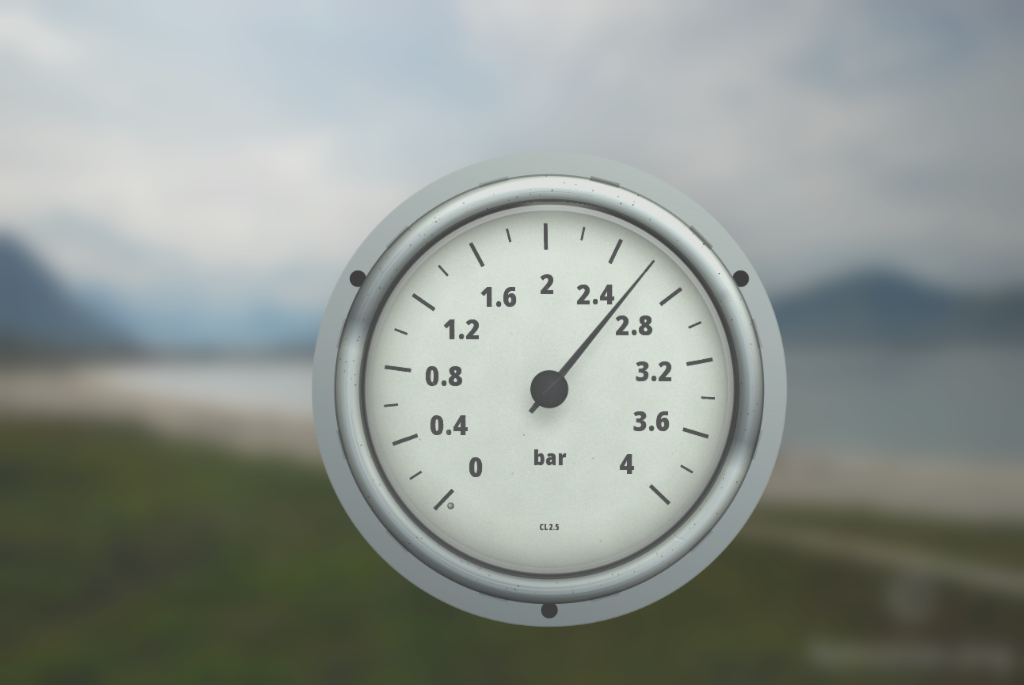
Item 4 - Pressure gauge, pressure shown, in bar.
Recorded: 2.6 bar
